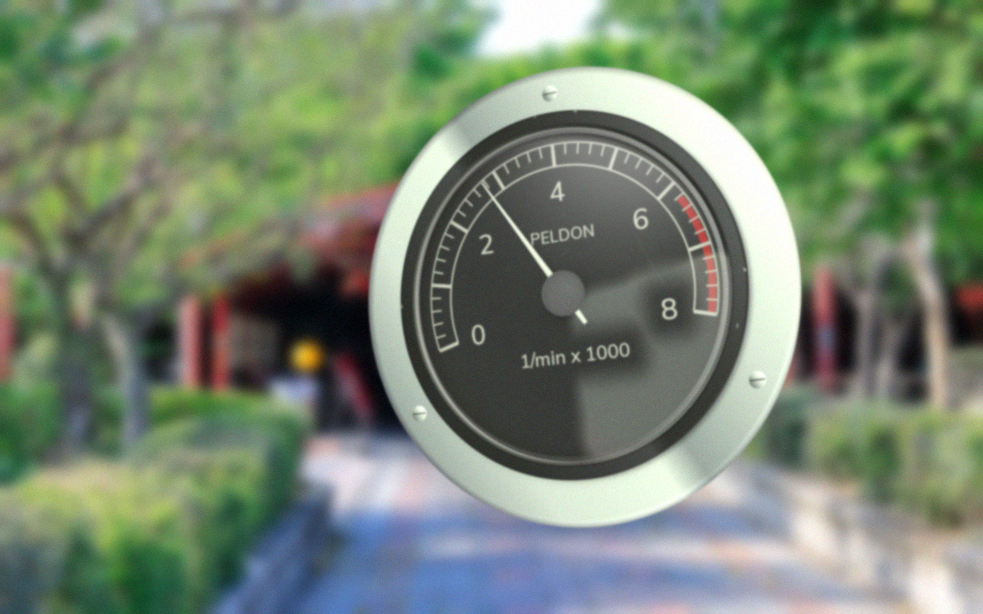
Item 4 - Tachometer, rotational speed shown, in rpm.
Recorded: 2800 rpm
